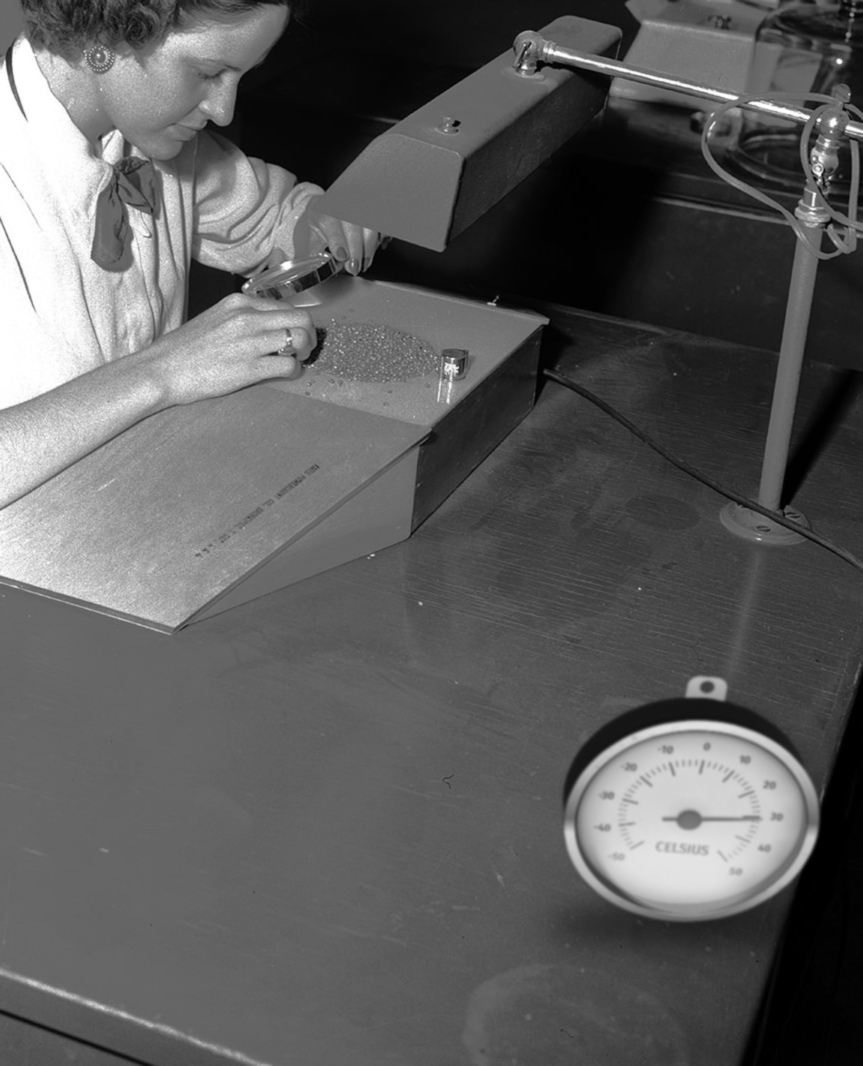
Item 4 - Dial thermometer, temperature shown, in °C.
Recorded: 30 °C
